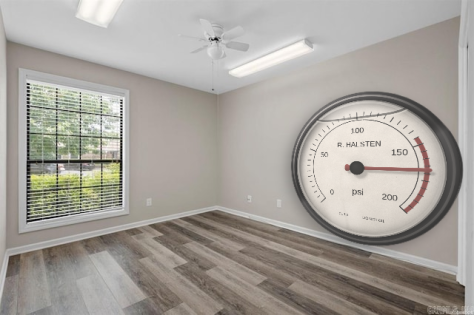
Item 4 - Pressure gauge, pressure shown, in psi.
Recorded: 167.5 psi
